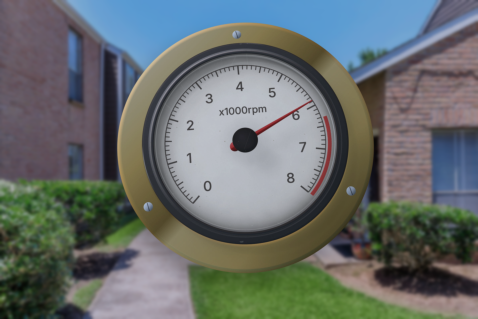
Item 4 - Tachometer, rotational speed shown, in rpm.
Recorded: 5900 rpm
